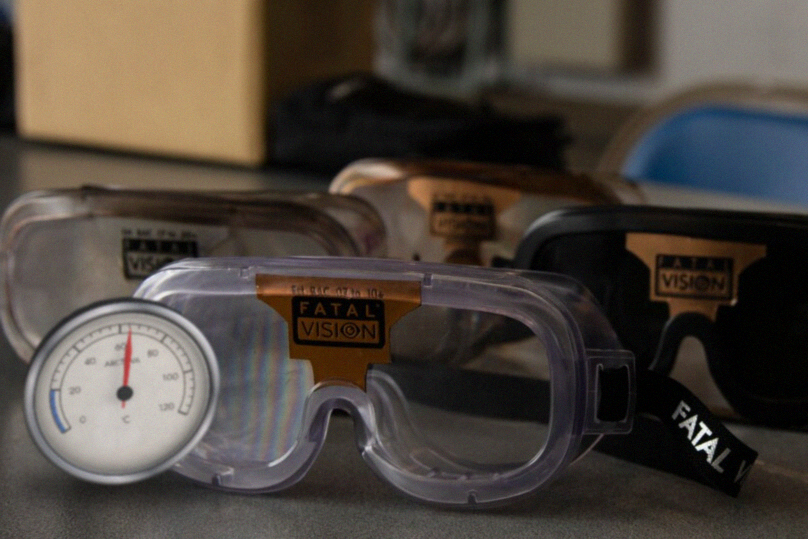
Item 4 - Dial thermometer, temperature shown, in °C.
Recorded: 64 °C
